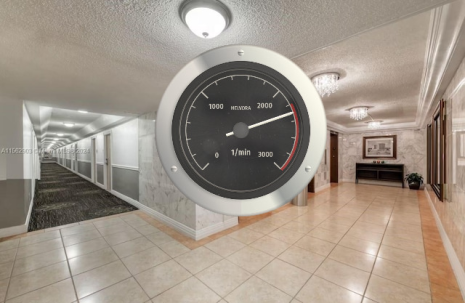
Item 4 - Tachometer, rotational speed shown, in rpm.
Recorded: 2300 rpm
